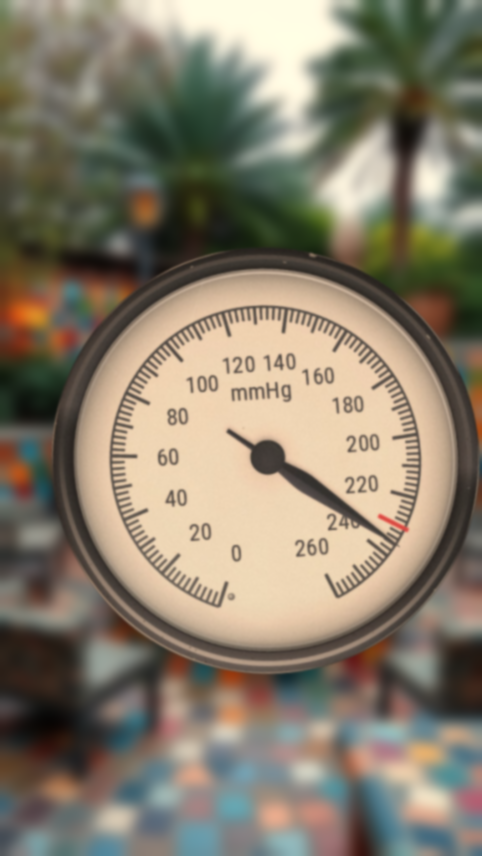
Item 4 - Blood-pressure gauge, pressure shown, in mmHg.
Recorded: 236 mmHg
